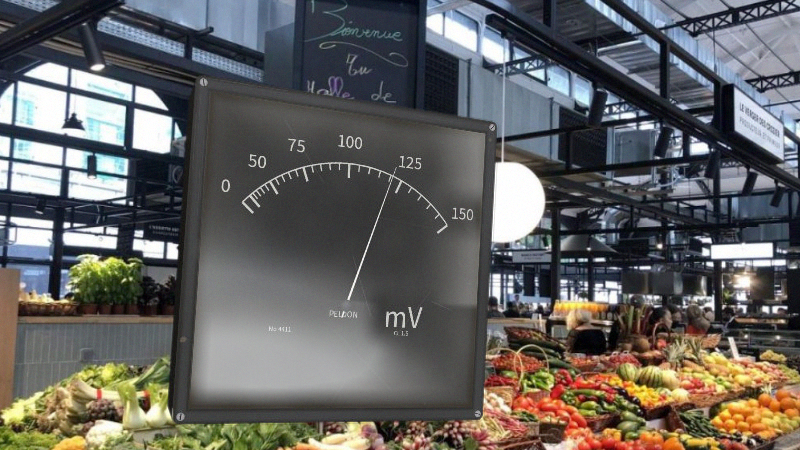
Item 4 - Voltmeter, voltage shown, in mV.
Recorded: 120 mV
